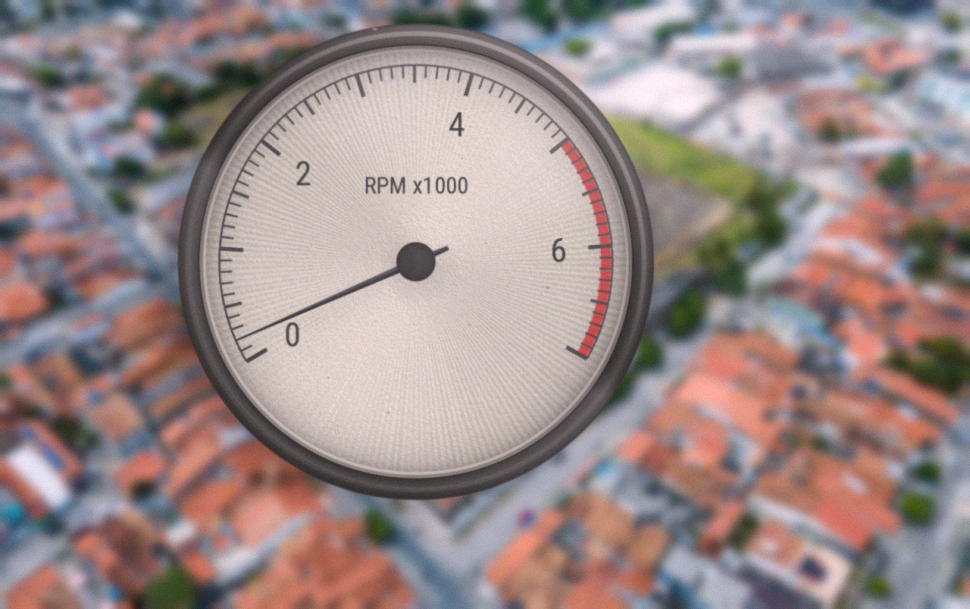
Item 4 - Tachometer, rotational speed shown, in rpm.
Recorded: 200 rpm
